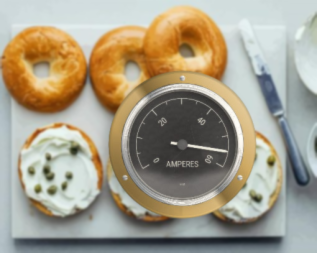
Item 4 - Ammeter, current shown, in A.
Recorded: 55 A
